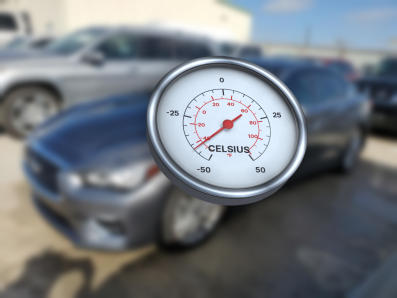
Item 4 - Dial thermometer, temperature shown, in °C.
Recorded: -42.5 °C
